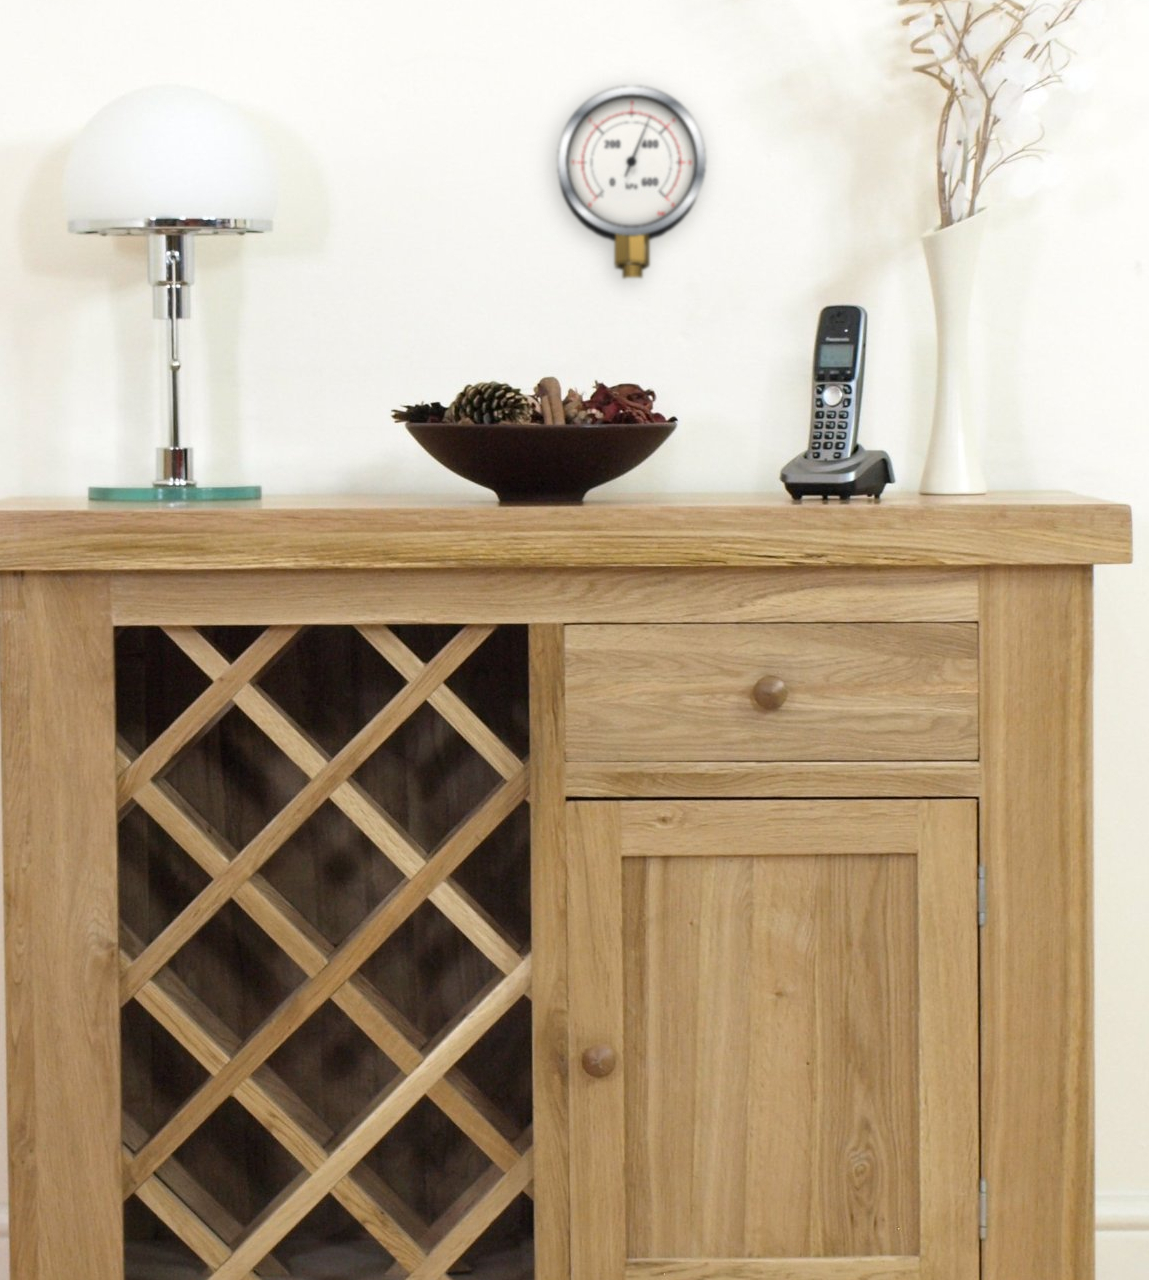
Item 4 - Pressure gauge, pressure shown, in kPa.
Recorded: 350 kPa
